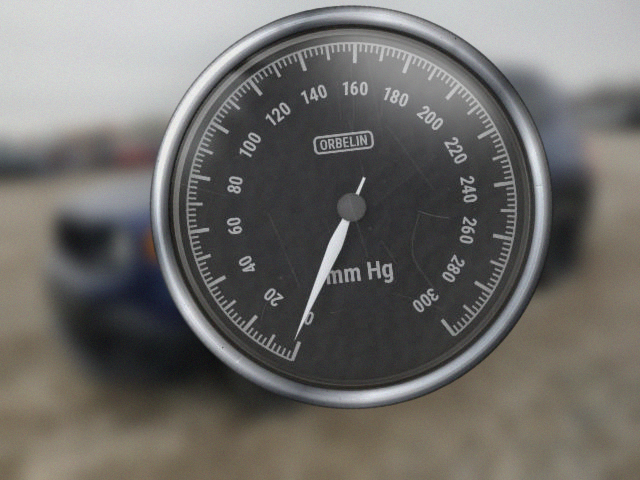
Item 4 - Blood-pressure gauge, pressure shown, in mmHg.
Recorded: 2 mmHg
